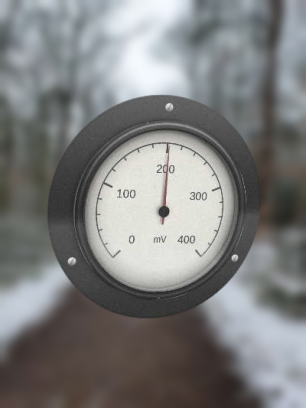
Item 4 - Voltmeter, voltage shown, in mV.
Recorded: 200 mV
